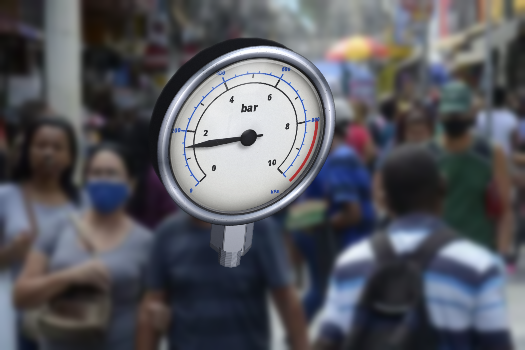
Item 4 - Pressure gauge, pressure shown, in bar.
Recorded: 1.5 bar
